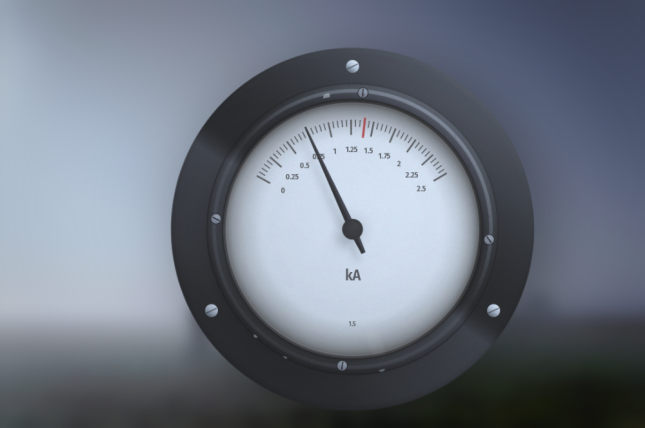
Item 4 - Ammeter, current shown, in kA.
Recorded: 0.75 kA
